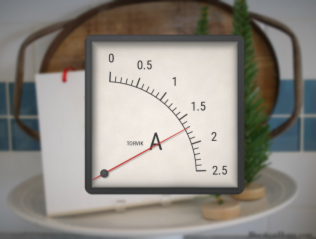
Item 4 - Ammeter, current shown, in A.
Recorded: 1.7 A
